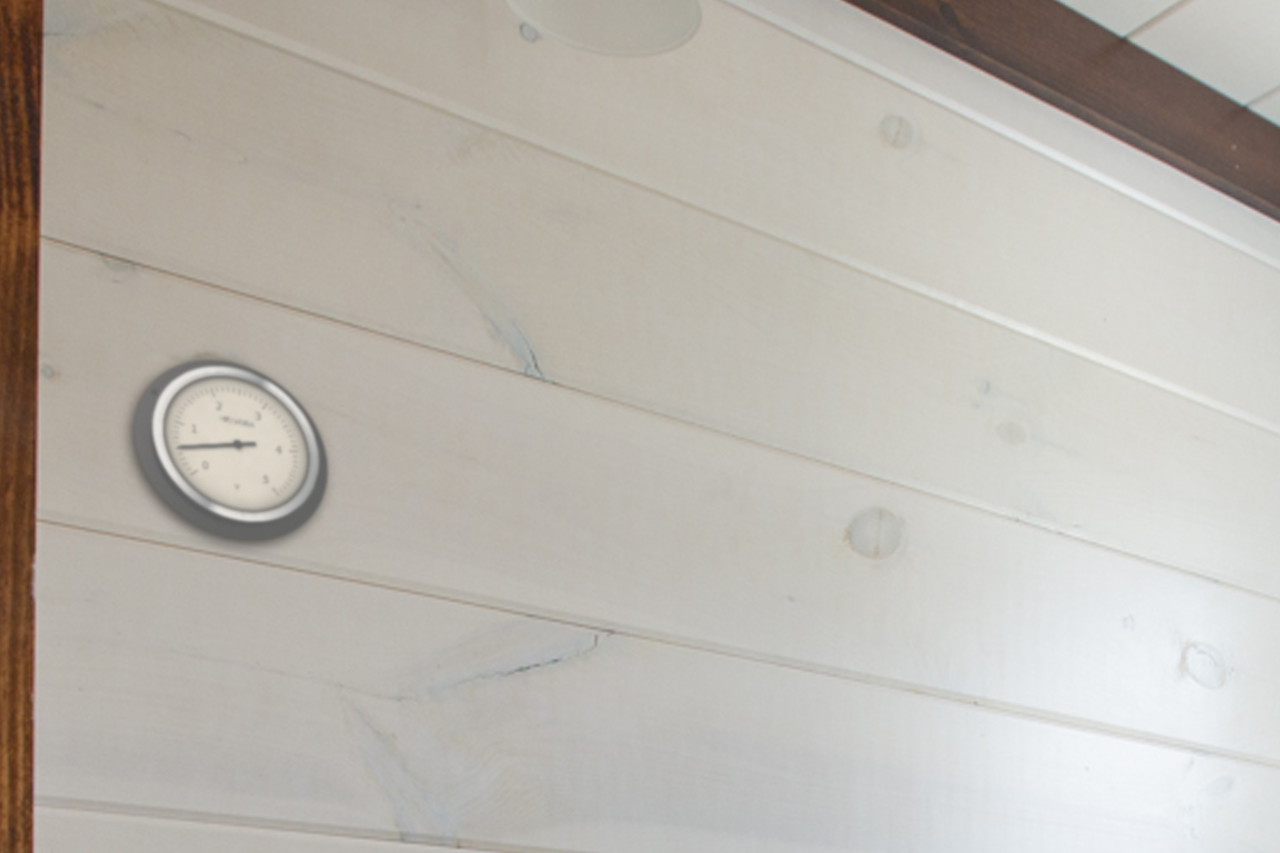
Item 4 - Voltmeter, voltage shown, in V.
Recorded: 0.5 V
